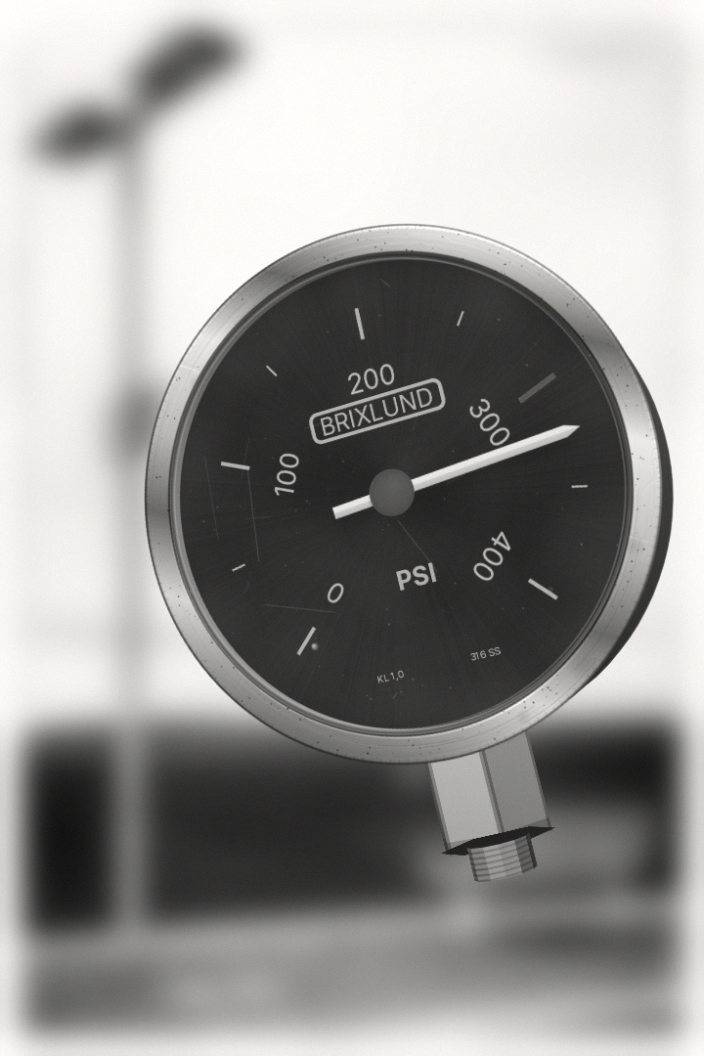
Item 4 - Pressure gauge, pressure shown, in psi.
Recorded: 325 psi
